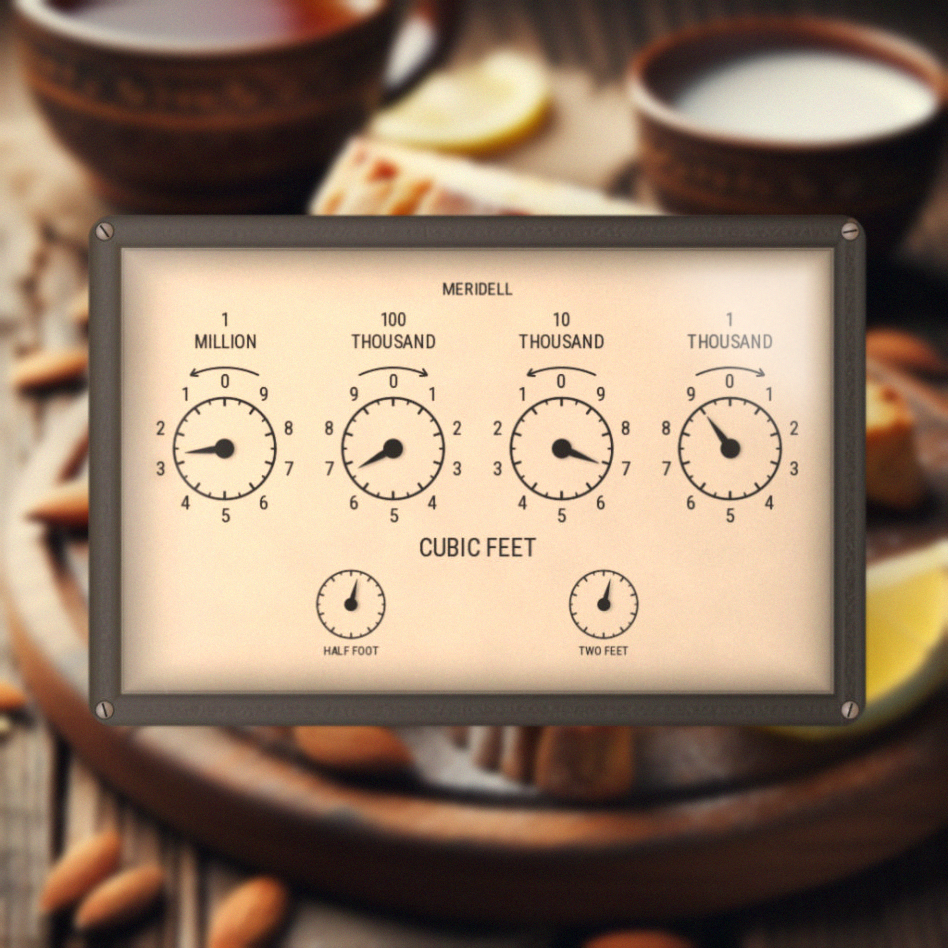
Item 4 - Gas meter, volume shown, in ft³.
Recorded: 266900 ft³
